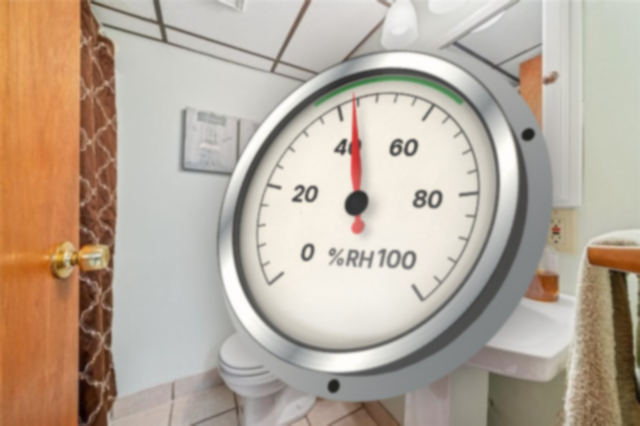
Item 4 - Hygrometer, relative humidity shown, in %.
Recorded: 44 %
